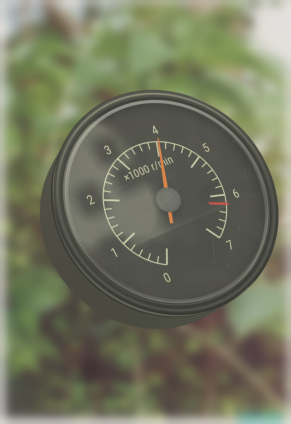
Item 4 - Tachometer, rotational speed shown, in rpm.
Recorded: 4000 rpm
